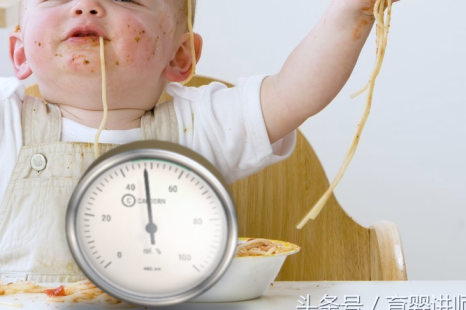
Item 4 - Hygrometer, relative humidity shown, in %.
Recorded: 48 %
